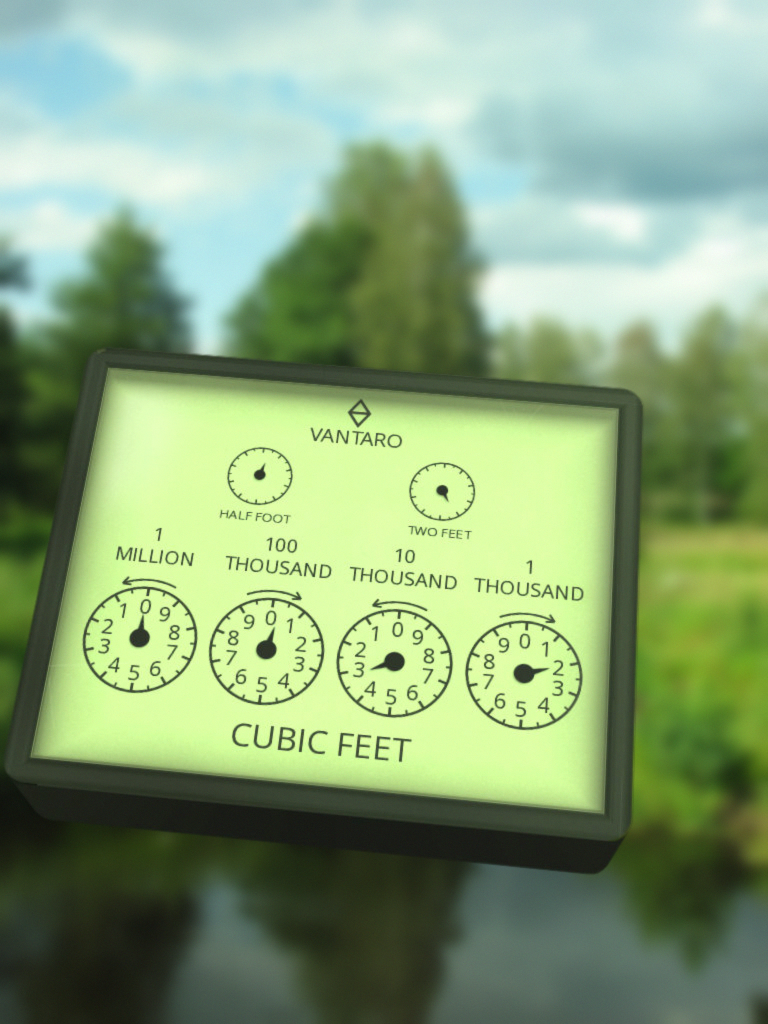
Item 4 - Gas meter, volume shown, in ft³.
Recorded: 3200 ft³
